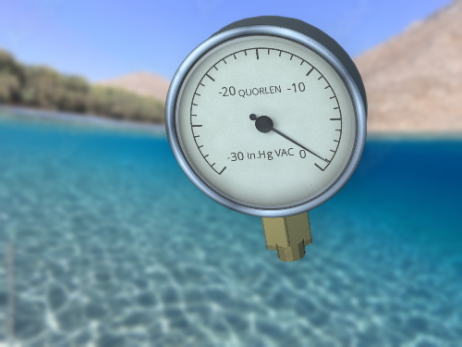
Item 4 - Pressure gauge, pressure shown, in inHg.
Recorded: -1 inHg
